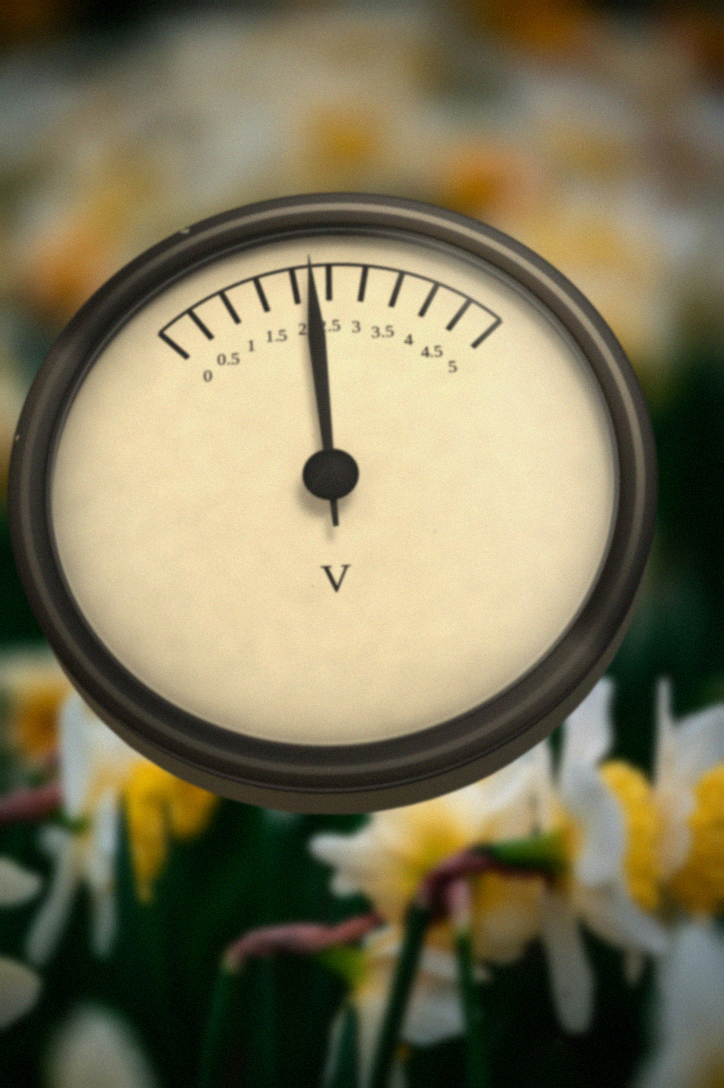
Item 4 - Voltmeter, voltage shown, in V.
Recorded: 2.25 V
